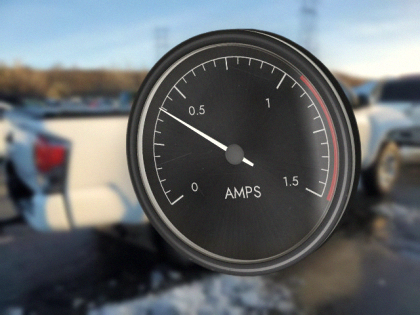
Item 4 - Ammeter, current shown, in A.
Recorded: 0.4 A
